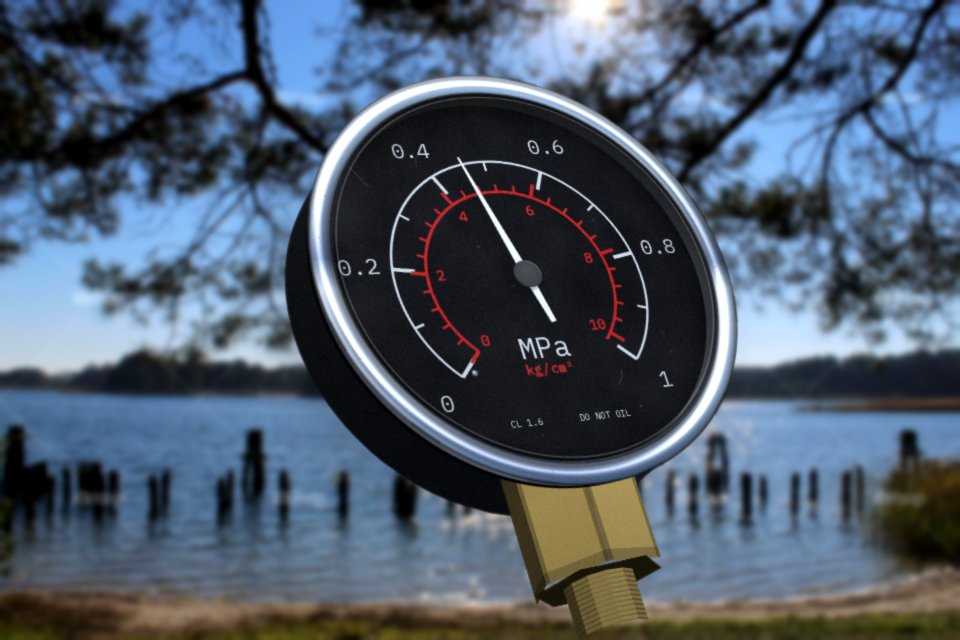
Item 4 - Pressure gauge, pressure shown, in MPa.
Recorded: 0.45 MPa
